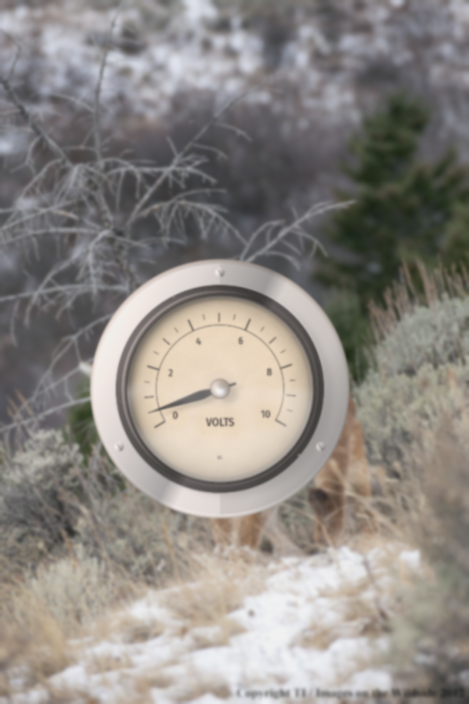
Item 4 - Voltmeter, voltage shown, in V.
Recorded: 0.5 V
